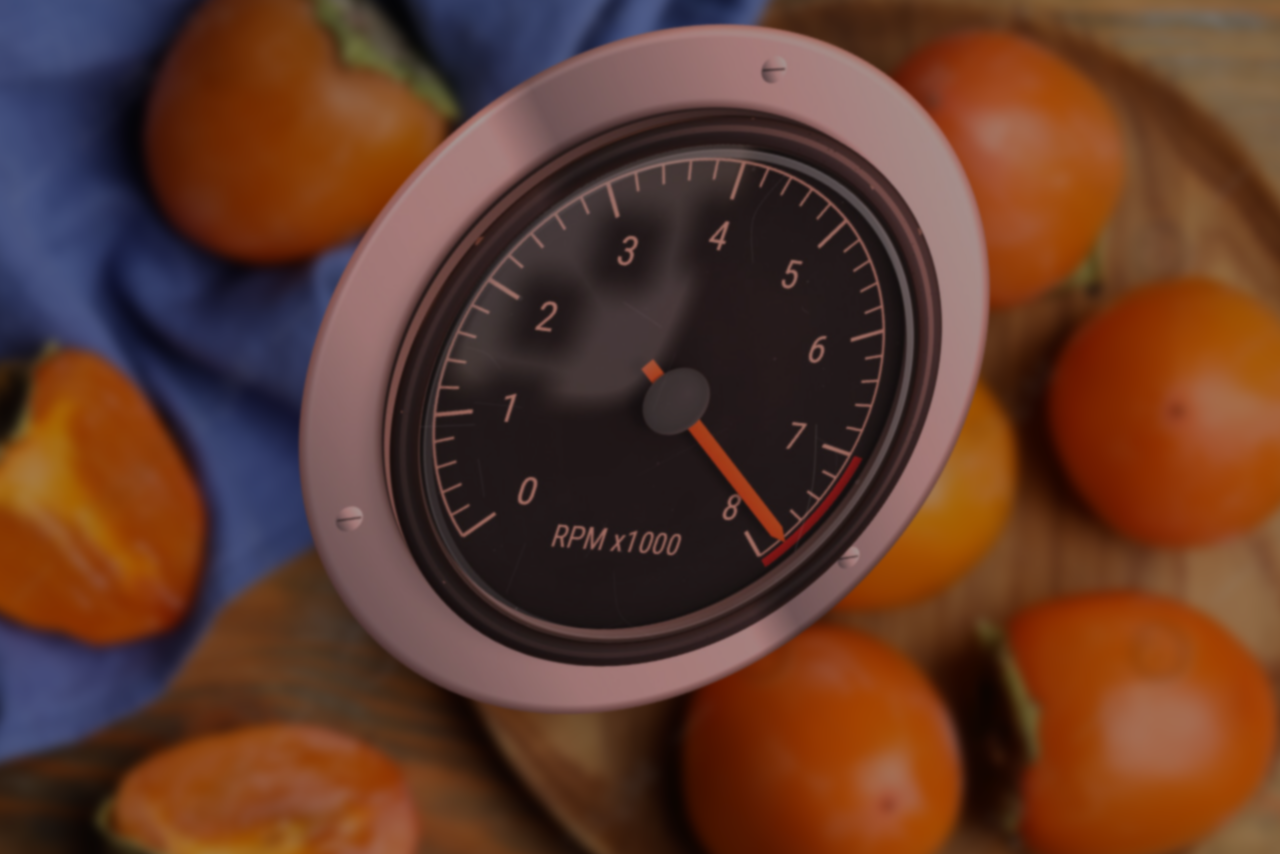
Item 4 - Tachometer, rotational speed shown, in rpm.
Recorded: 7800 rpm
